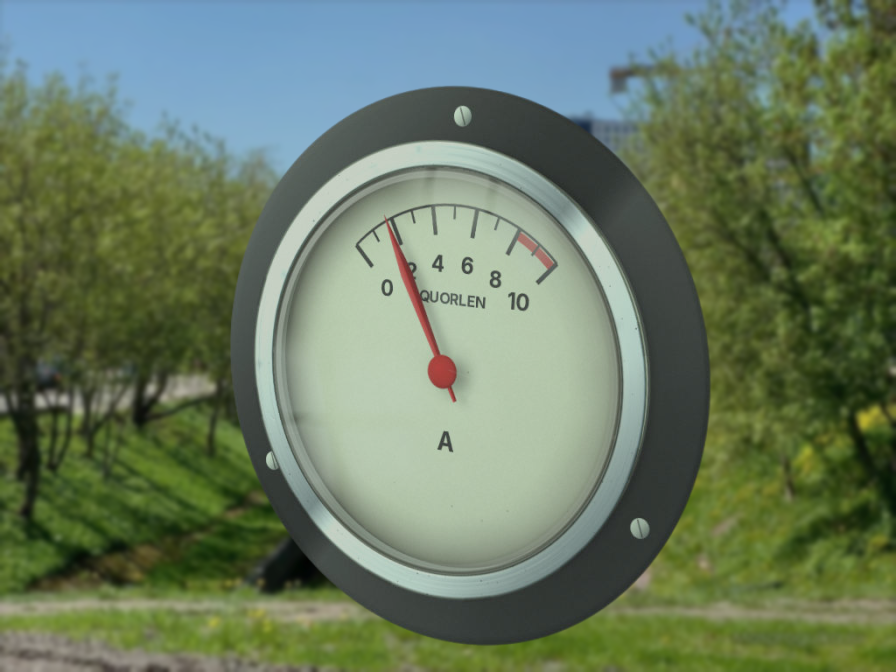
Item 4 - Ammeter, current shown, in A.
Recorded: 2 A
